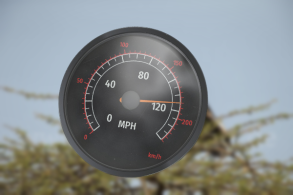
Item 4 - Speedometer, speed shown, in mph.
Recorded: 115 mph
